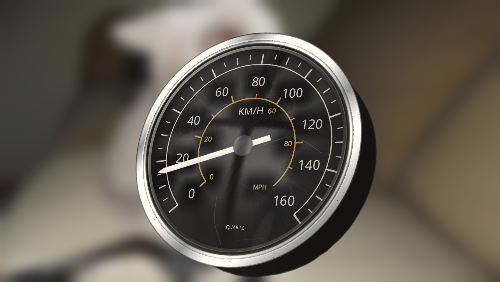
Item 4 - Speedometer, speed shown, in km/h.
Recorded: 15 km/h
